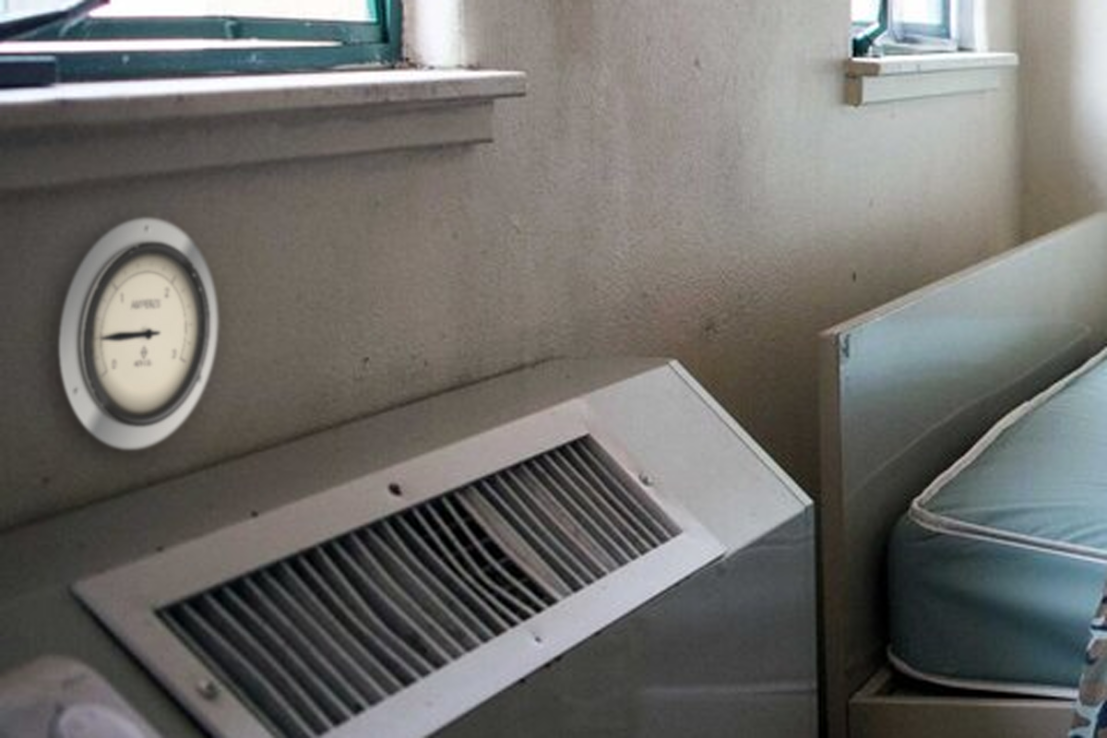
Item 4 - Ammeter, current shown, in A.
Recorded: 0.4 A
